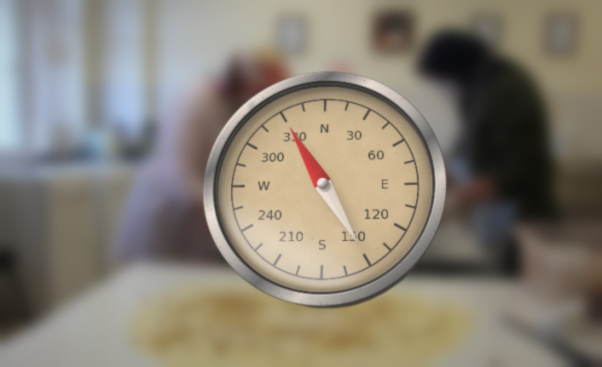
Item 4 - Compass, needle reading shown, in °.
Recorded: 330 °
